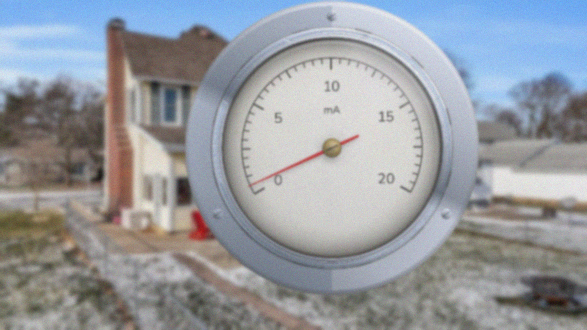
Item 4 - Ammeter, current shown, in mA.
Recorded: 0.5 mA
